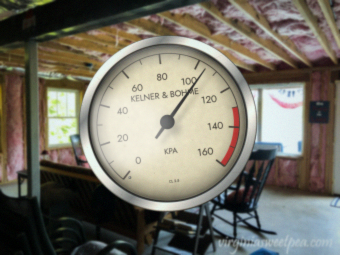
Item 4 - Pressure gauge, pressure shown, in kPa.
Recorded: 105 kPa
